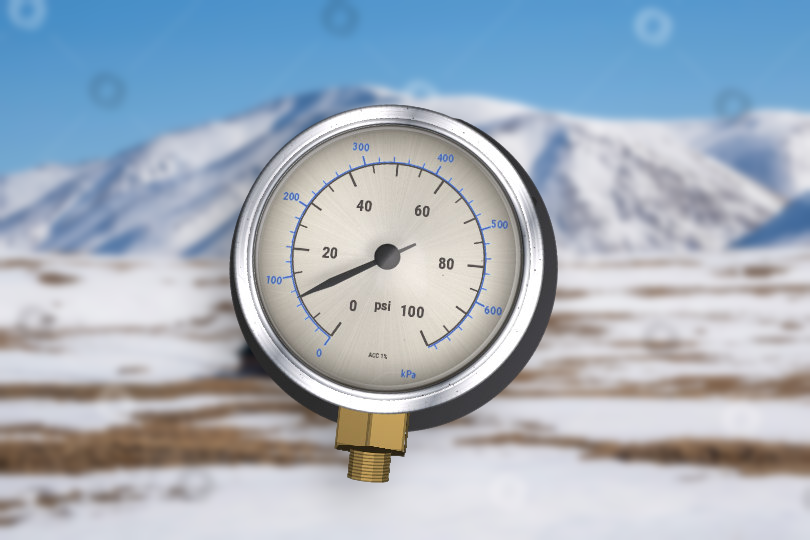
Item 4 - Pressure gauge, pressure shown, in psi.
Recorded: 10 psi
